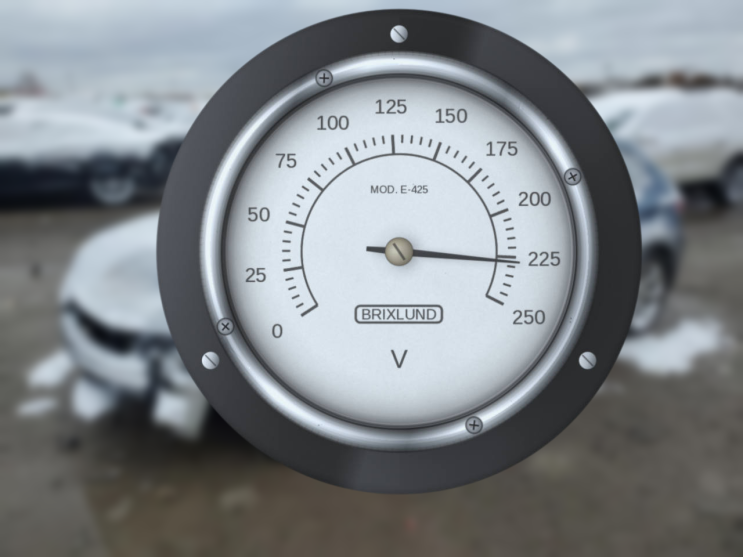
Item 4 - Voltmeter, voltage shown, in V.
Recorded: 227.5 V
